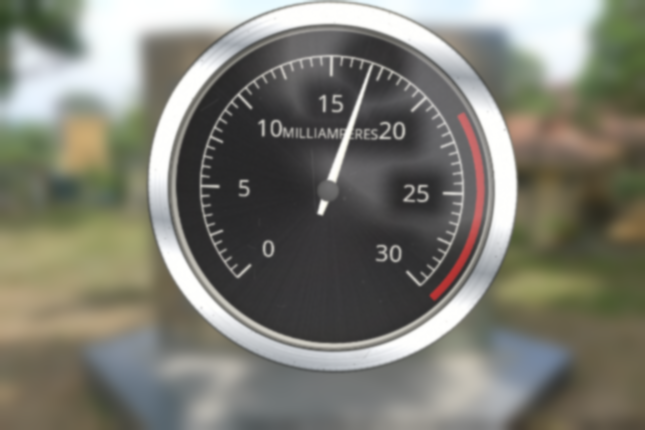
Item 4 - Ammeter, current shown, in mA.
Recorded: 17 mA
